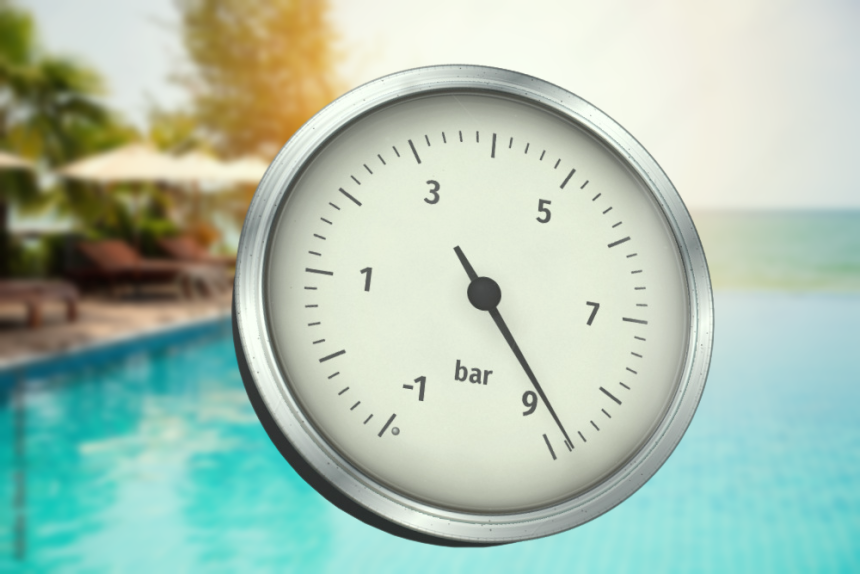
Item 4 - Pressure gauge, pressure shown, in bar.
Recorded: 8.8 bar
